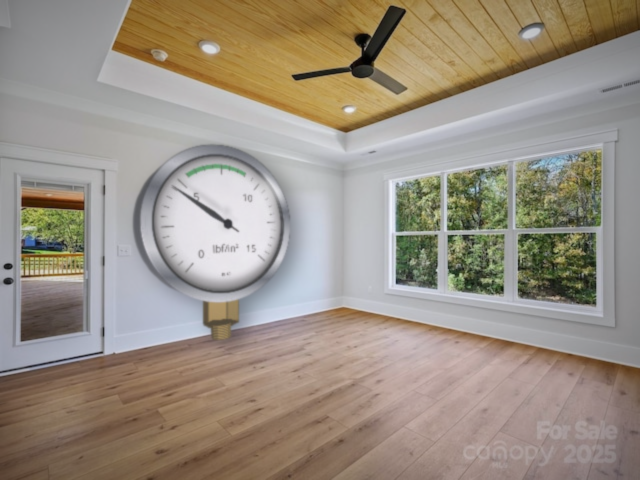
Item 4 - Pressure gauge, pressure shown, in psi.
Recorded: 4.5 psi
